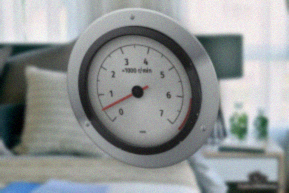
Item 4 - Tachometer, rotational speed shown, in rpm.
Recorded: 500 rpm
